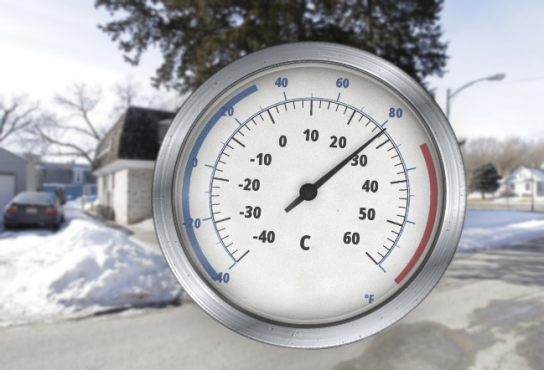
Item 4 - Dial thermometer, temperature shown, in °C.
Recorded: 28 °C
